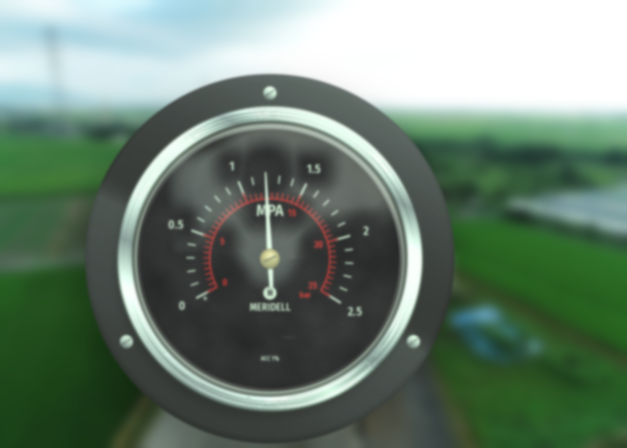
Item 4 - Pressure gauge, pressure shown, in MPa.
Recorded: 1.2 MPa
